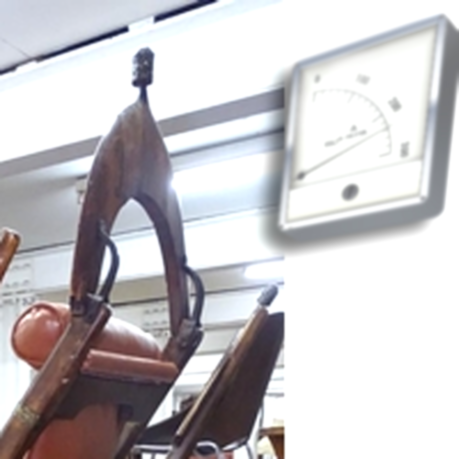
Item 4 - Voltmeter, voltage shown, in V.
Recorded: 240 V
